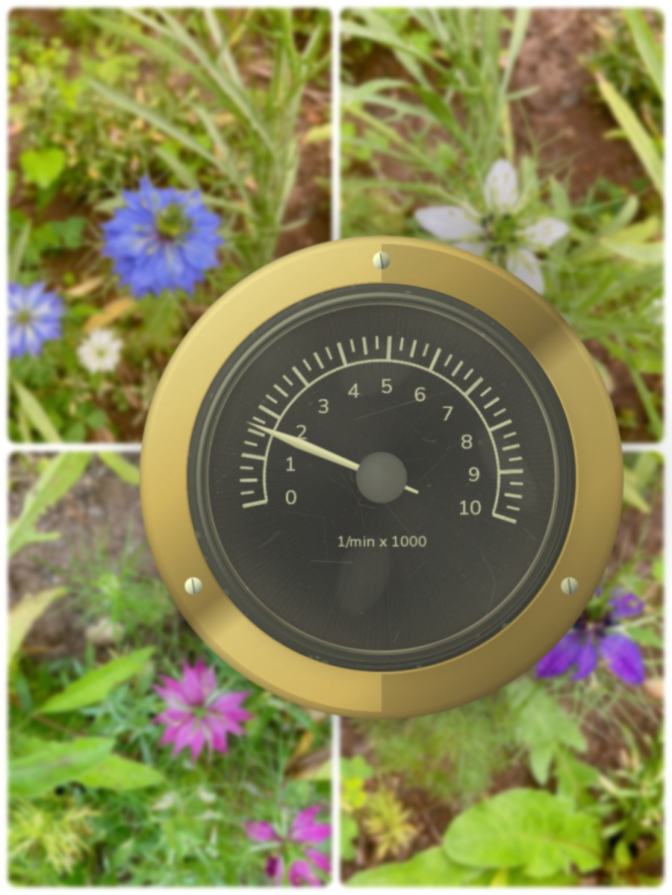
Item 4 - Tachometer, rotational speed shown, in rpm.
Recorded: 1625 rpm
